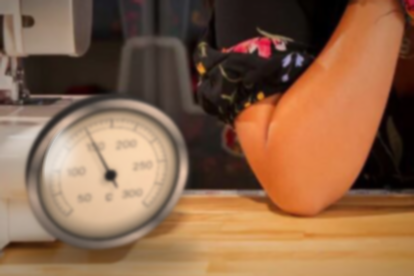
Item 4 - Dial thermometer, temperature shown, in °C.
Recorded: 150 °C
